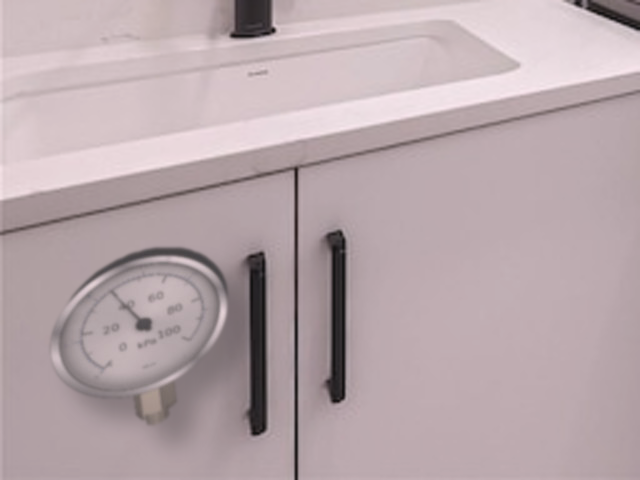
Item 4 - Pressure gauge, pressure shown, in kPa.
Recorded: 40 kPa
